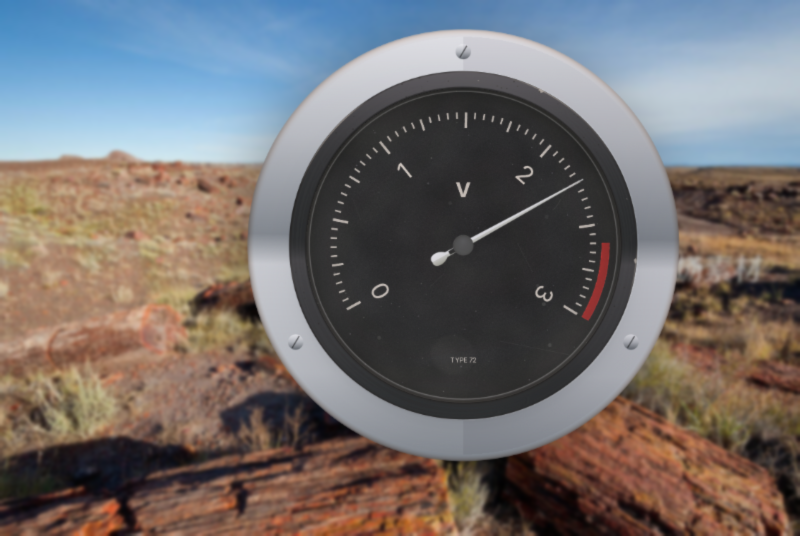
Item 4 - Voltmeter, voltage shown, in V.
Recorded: 2.25 V
